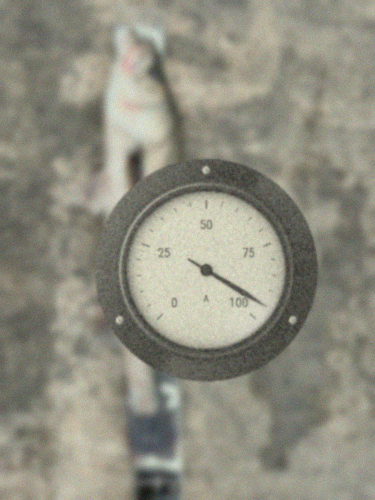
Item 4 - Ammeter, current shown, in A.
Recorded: 95 A
